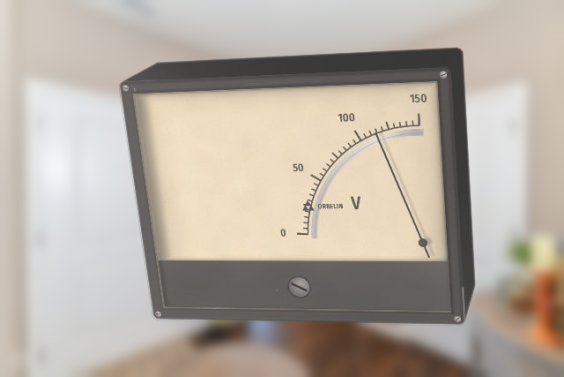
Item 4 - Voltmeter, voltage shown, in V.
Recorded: 115 V
